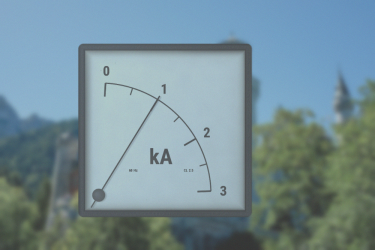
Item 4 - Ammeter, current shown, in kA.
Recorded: 1 kA
